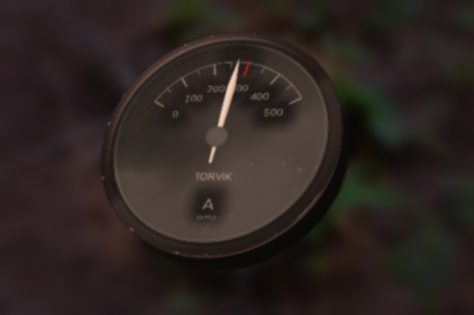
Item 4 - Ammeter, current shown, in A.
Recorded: 275 A
